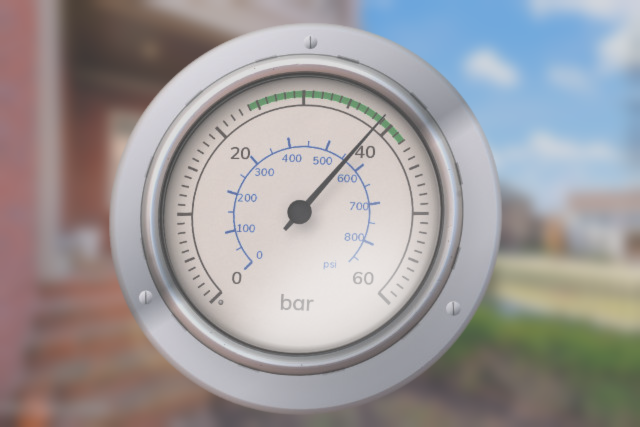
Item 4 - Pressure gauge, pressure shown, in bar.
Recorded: 39 bar
